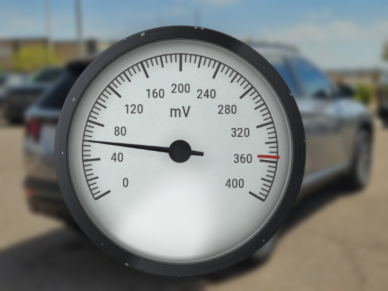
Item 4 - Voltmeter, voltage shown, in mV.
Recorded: 60 mV
